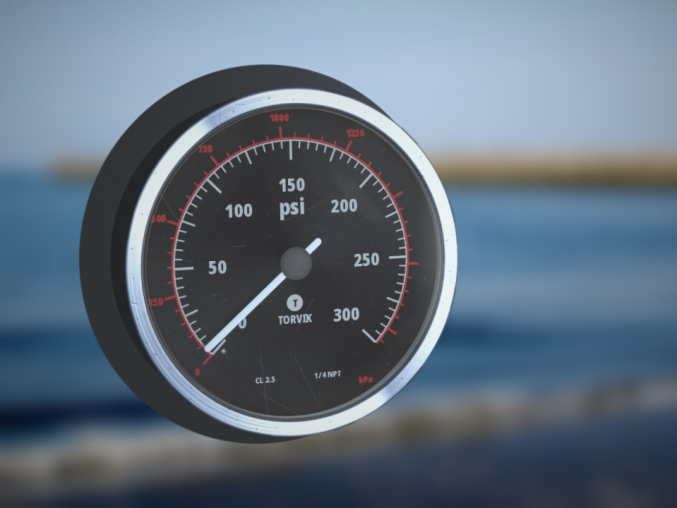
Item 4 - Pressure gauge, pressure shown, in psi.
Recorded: 5 psi
